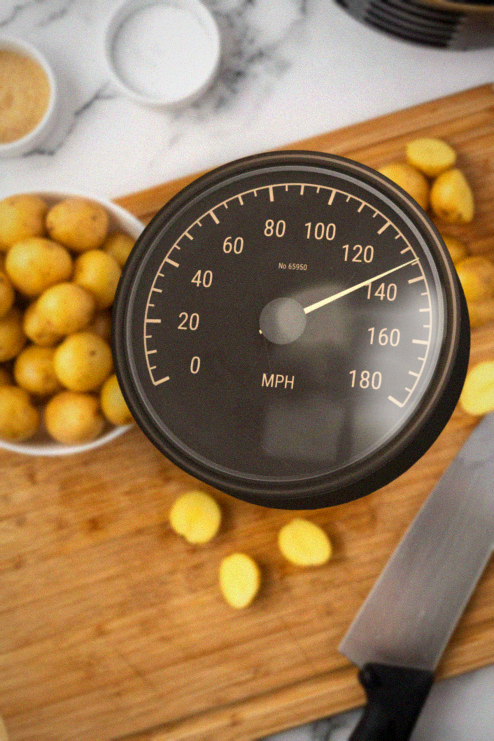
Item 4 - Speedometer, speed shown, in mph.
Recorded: 135 mph
